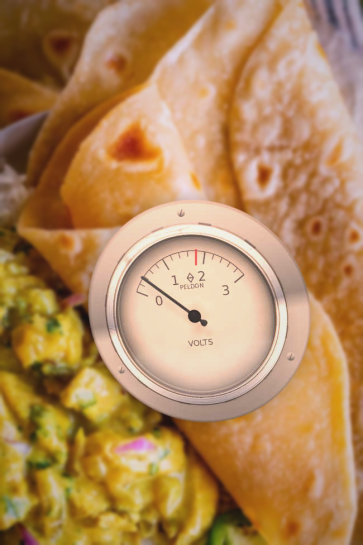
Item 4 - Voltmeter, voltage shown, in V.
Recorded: 0.4 V
